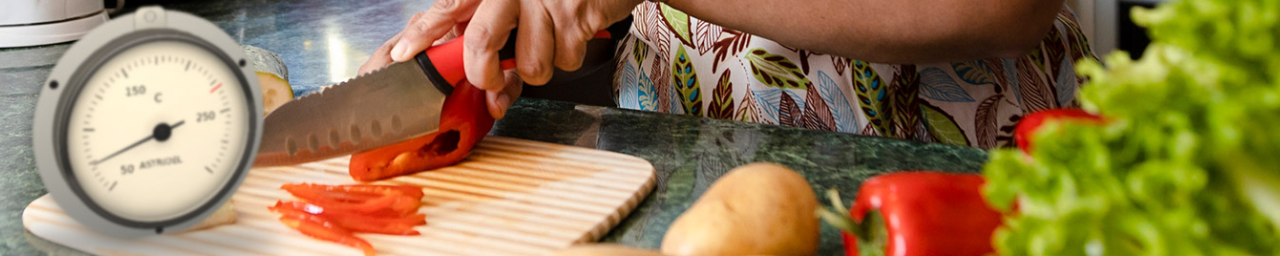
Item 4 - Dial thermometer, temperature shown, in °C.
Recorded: 75 °C
